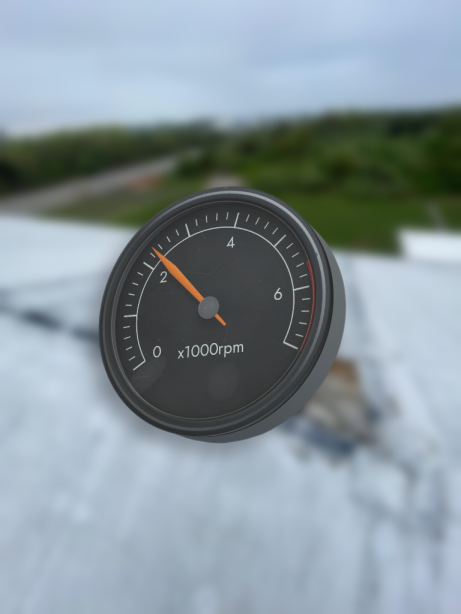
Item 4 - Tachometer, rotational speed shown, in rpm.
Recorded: 2300 rpm
